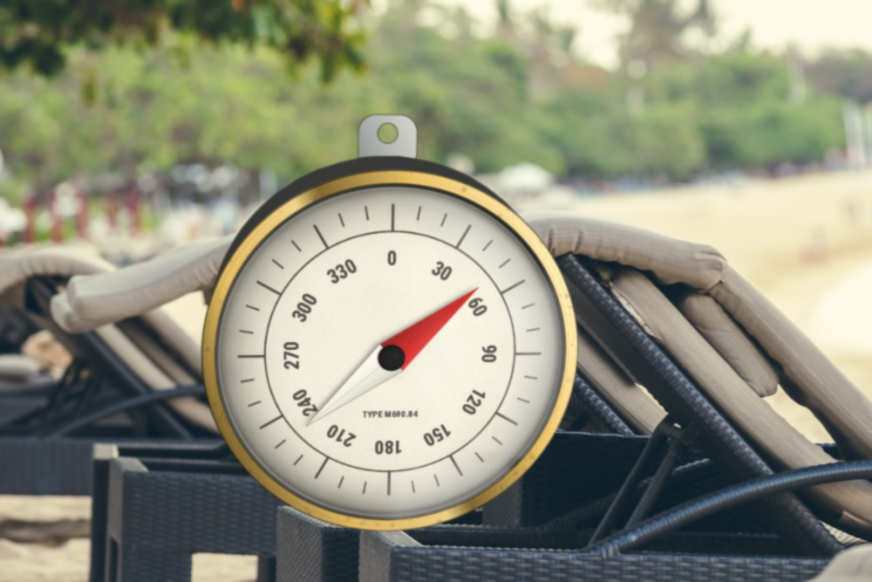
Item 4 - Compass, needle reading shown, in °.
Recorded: 50 °
